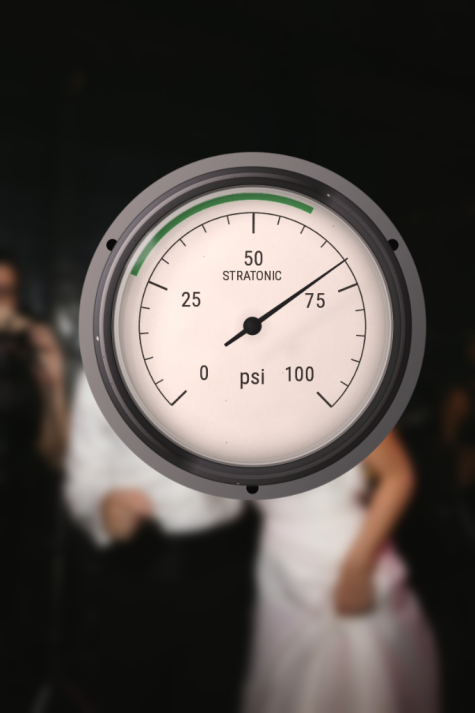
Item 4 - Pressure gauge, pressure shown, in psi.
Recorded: 70 psi
